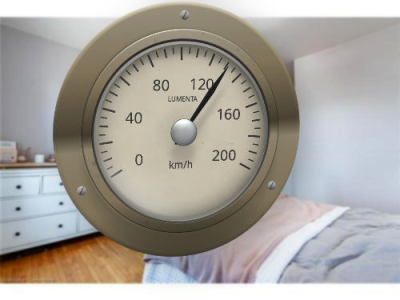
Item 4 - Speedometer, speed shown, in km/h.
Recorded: 130 km/h
